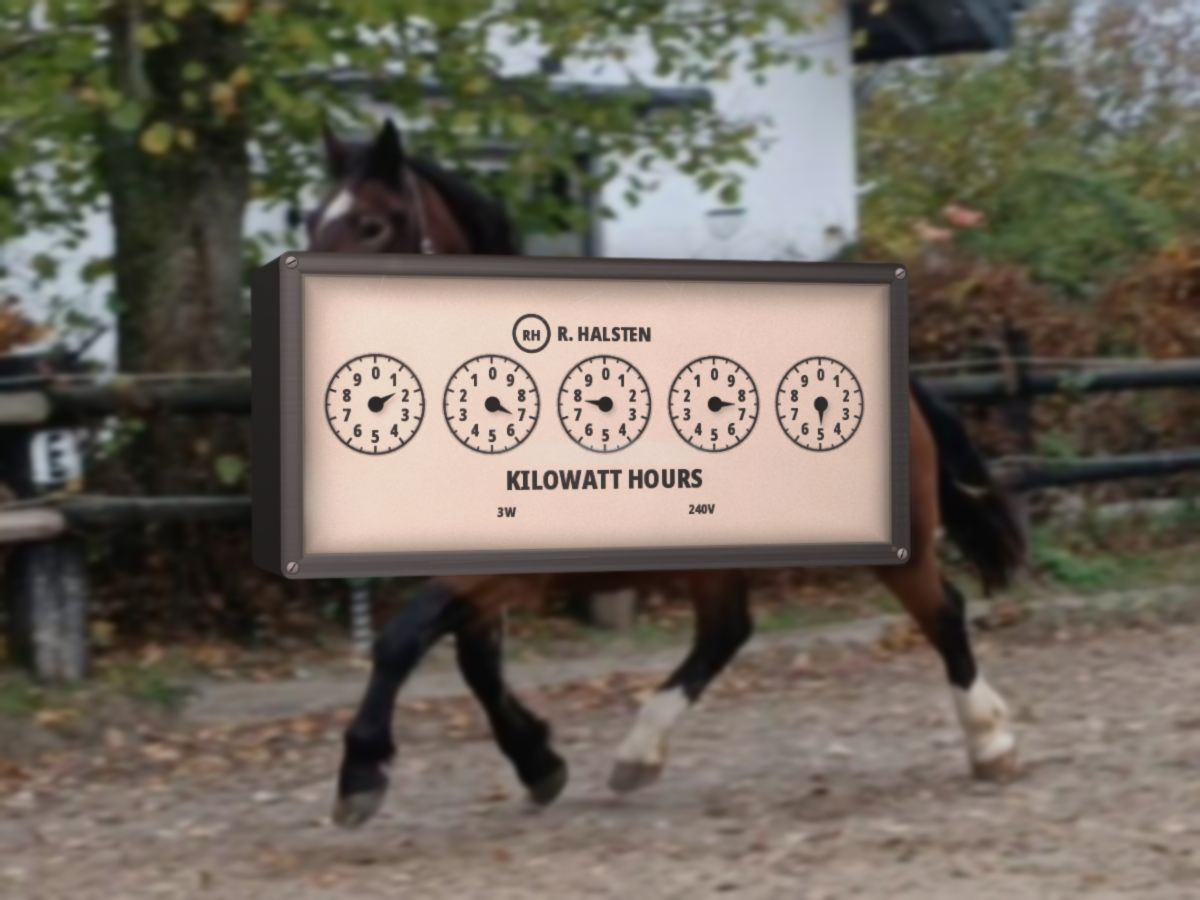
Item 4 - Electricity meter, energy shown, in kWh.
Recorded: 16775 kWh
